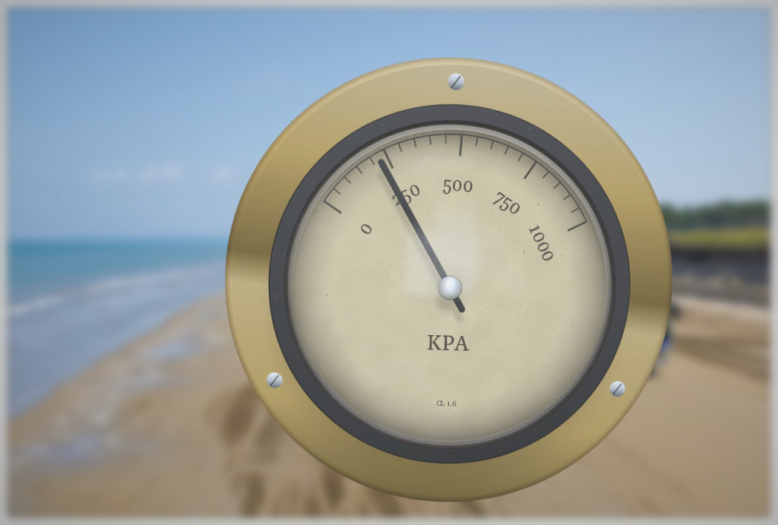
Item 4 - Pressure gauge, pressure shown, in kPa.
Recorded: 225 kPa
